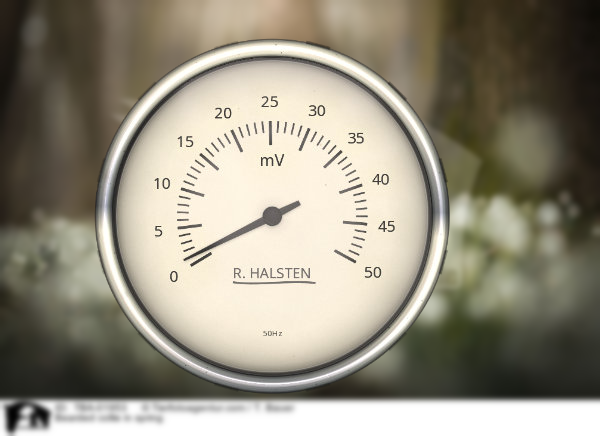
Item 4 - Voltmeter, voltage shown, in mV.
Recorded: 1 mV
